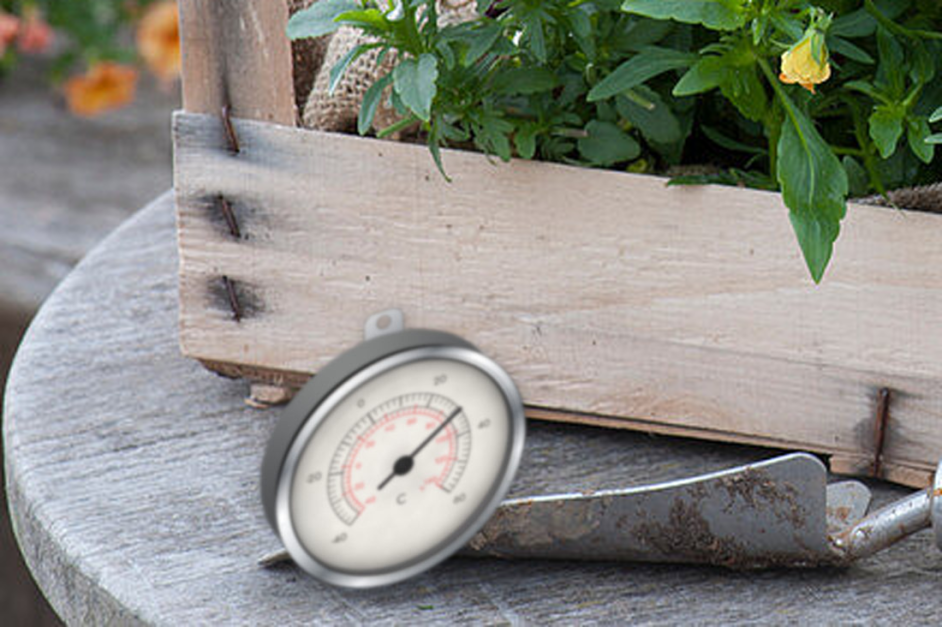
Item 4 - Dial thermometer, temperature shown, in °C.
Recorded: 30 °C
